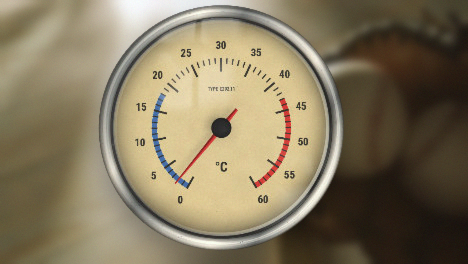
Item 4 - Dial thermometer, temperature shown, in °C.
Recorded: 2 °C
